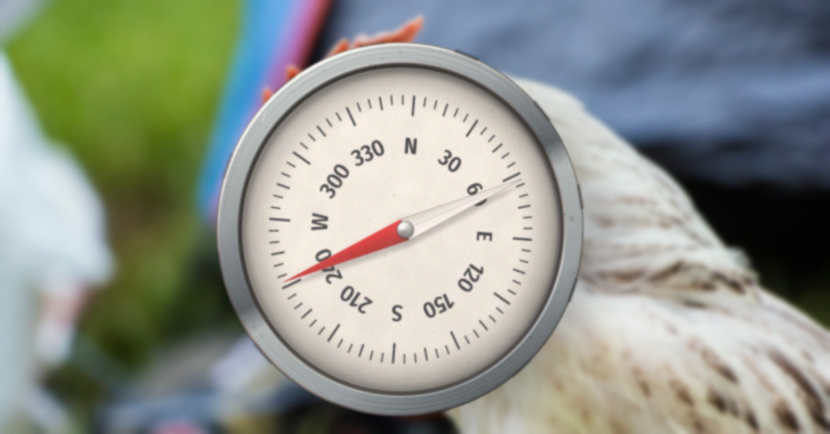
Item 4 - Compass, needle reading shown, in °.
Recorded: 242.5 °
